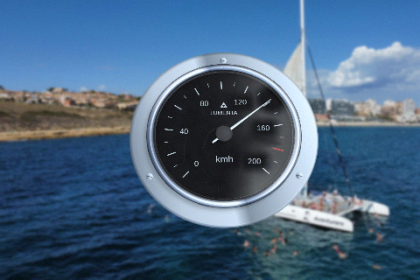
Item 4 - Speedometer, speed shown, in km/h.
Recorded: 140 km/h
